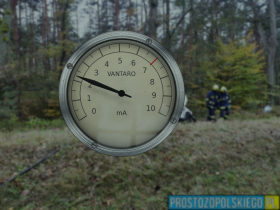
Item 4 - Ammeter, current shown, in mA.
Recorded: 2.25 mA
